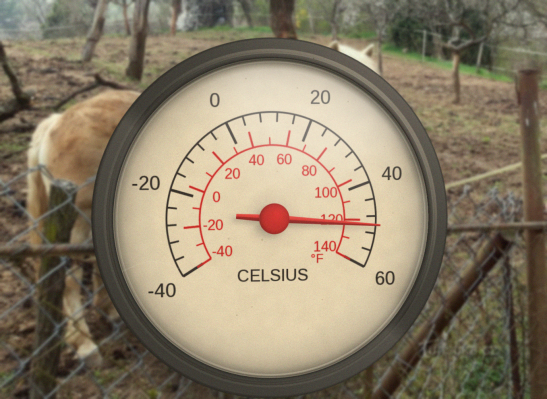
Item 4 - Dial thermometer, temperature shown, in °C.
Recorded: 50 °C
